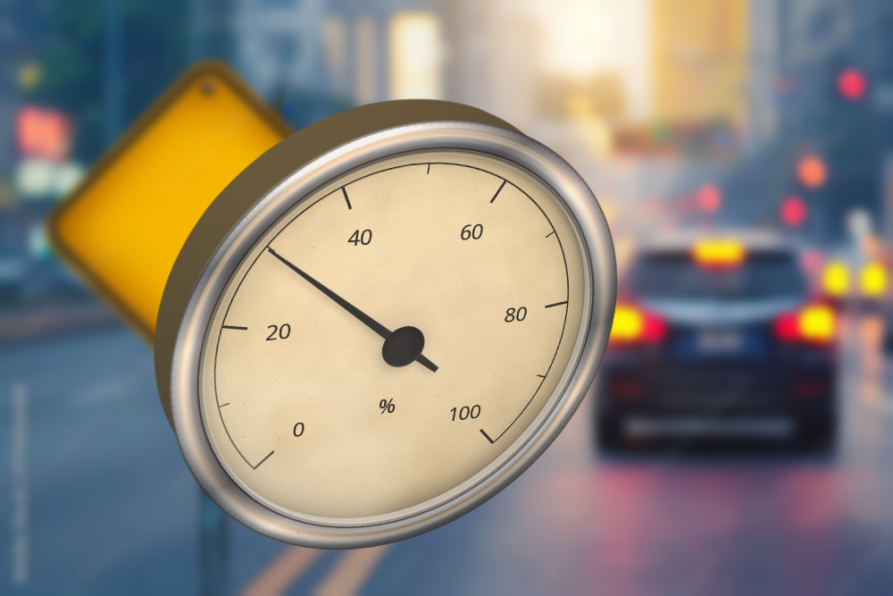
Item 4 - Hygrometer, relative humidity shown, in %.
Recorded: 30 %
